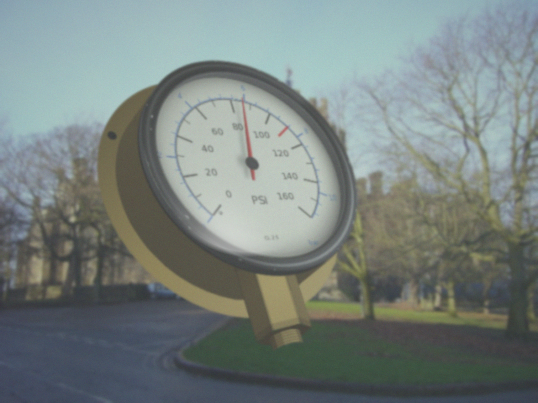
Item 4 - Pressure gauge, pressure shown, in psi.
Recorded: 85 psi
